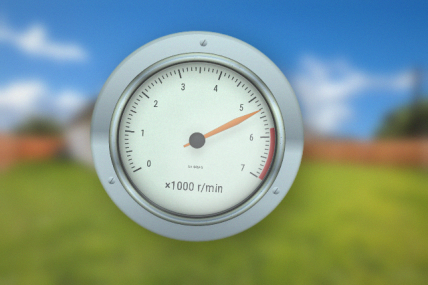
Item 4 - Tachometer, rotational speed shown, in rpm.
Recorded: 5300 rpm
